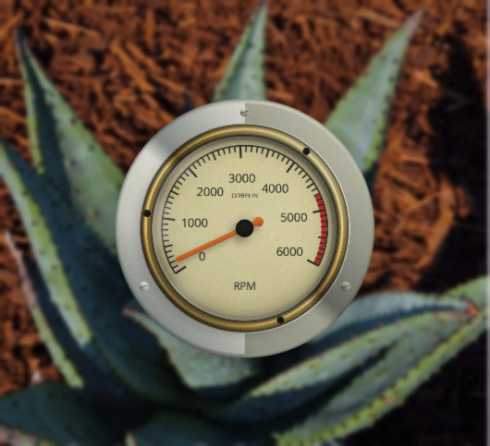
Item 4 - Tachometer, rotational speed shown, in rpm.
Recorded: 200 rpm
